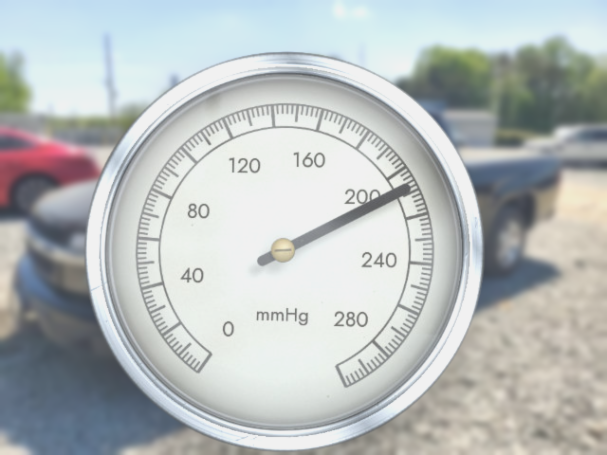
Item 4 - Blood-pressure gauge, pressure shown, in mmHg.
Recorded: 208 mmHg
